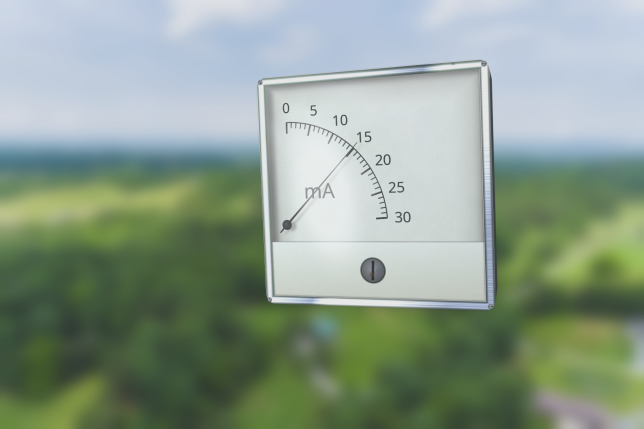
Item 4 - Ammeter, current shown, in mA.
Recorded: 15 mA
